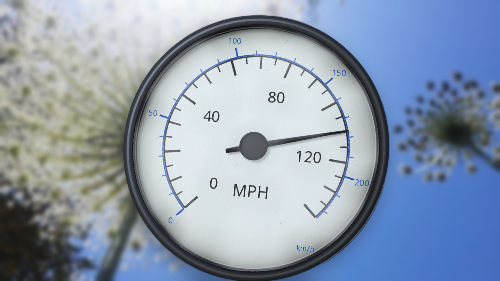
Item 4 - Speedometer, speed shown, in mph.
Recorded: 110 mph
